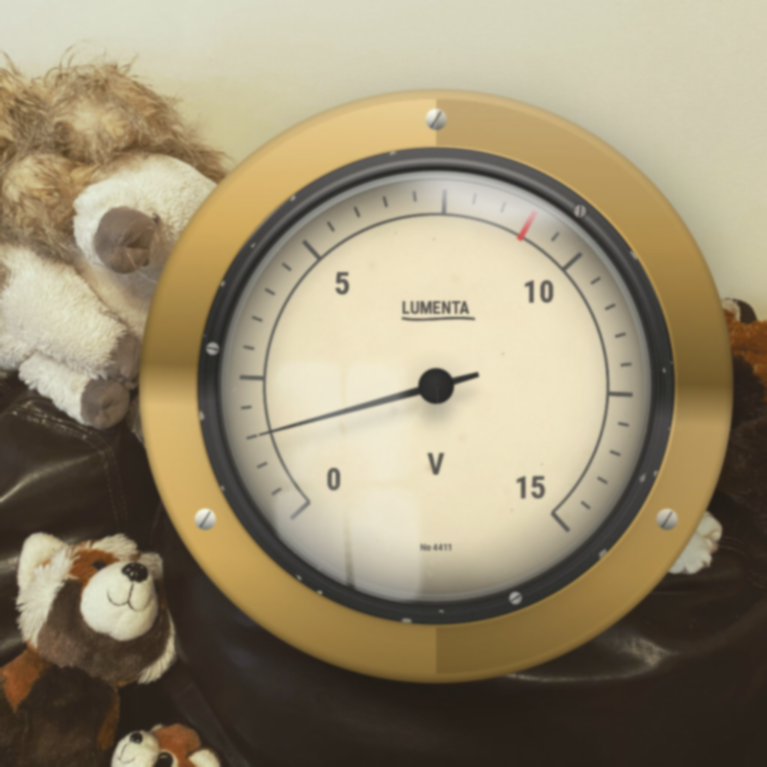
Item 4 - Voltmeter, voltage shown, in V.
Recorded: 1.5 V
